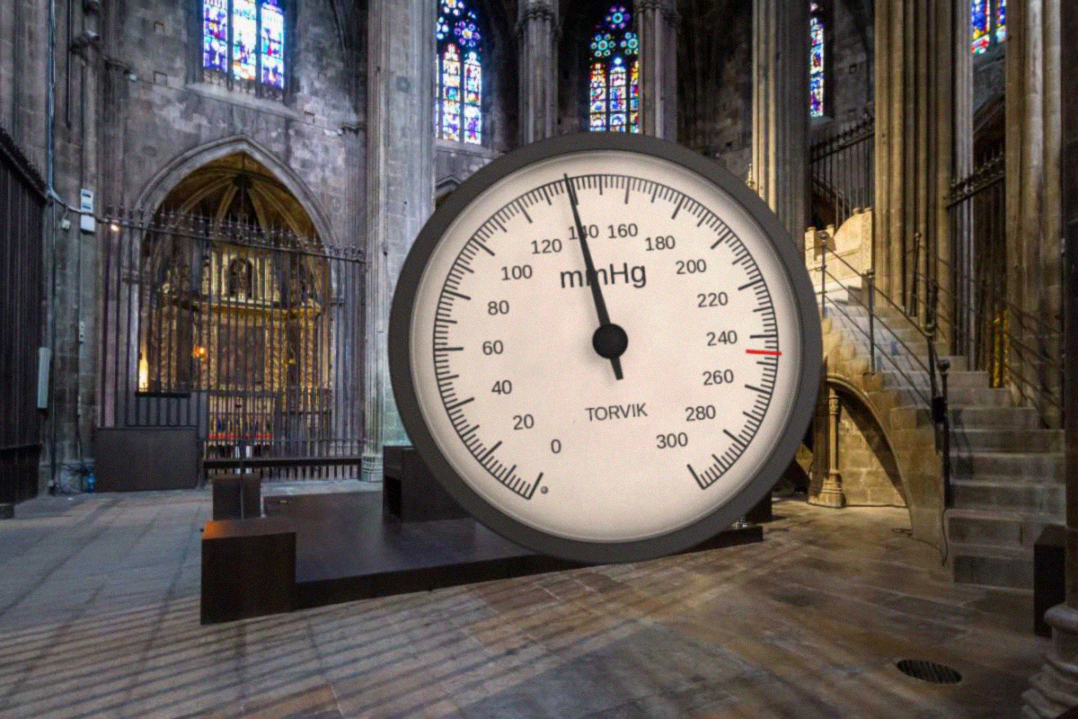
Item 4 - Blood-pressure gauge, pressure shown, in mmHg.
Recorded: 138 mmHg
